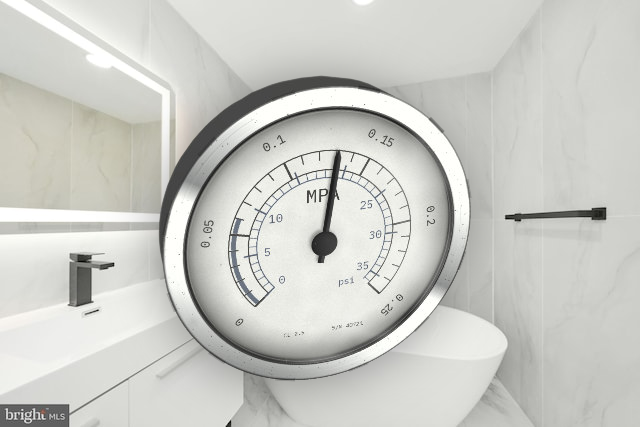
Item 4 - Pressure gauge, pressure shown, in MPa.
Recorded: 0.13 MPa
